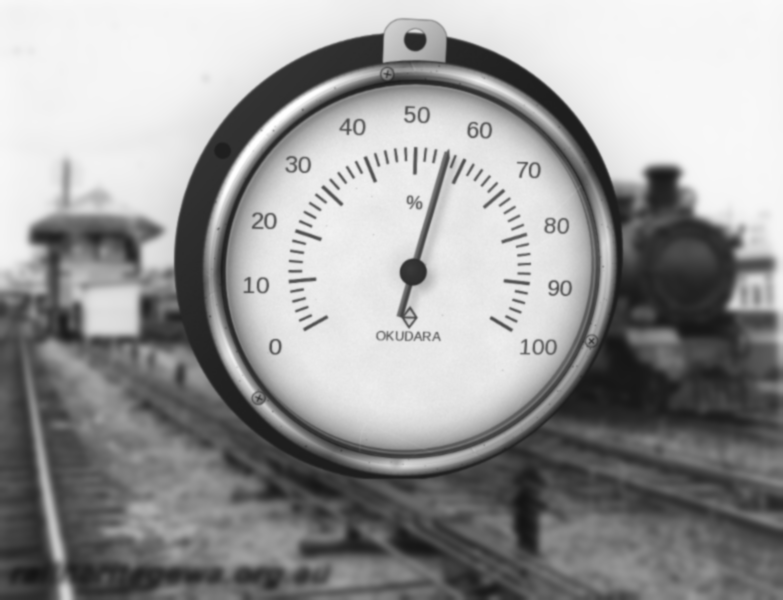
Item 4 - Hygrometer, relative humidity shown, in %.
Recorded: 56 %
